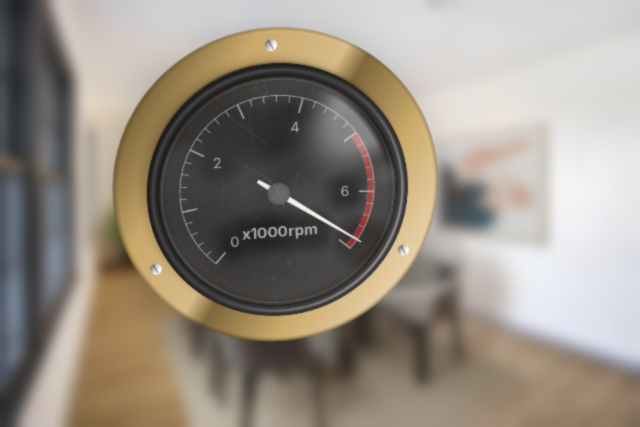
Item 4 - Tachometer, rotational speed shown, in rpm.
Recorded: 6800 rpm
